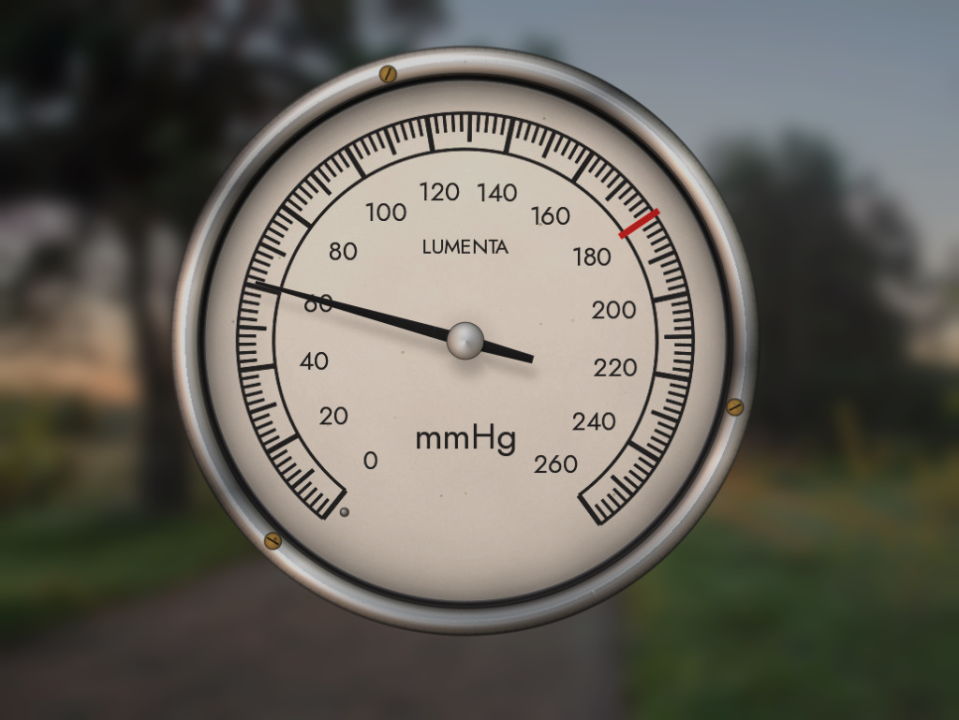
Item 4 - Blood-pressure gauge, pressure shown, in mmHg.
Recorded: 61 mmHg
